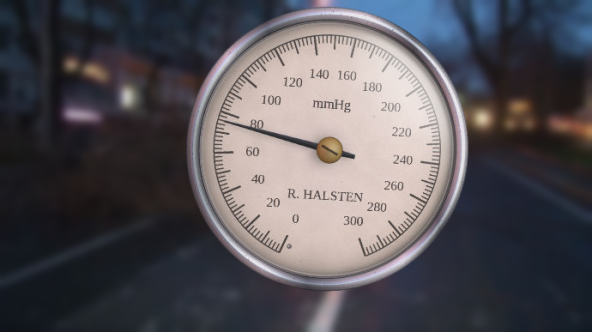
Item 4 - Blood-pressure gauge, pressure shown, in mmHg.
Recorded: 76 mmHg
